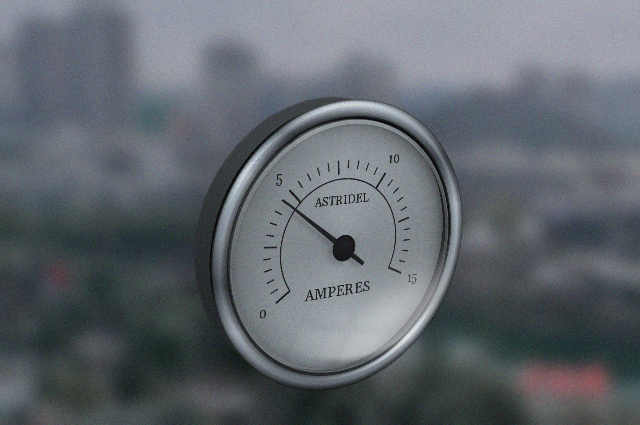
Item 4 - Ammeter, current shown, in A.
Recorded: 4.5 A
